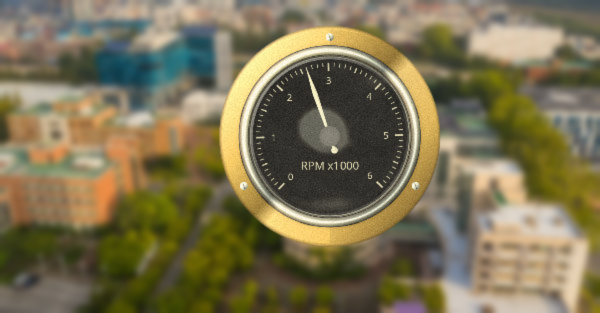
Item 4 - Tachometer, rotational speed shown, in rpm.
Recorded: 2600 rpm
